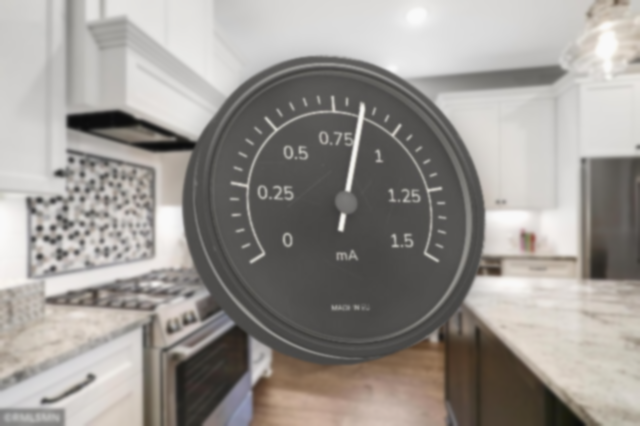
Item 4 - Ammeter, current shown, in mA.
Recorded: 0.85 mA
